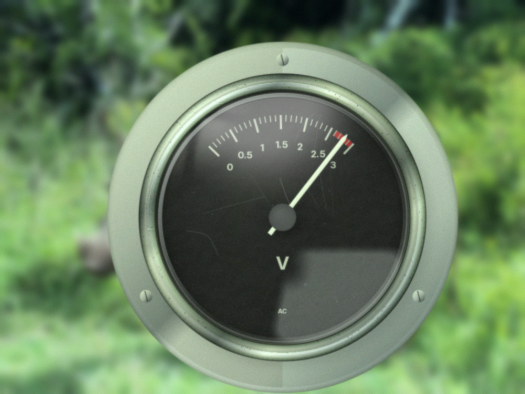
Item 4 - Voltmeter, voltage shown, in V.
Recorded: 2.8 V
